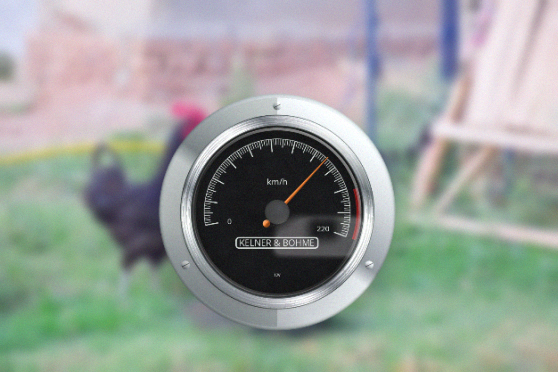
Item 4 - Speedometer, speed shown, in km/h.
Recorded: 150 km/h
